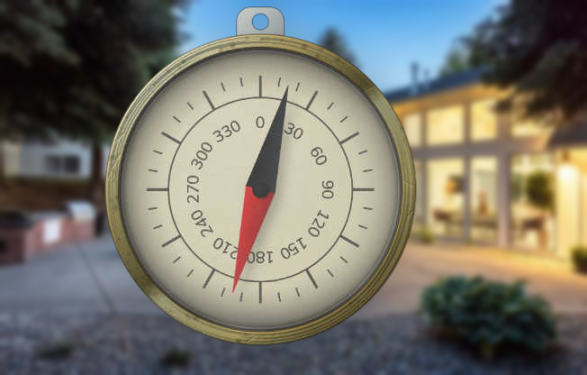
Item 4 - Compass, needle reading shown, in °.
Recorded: 195 °
